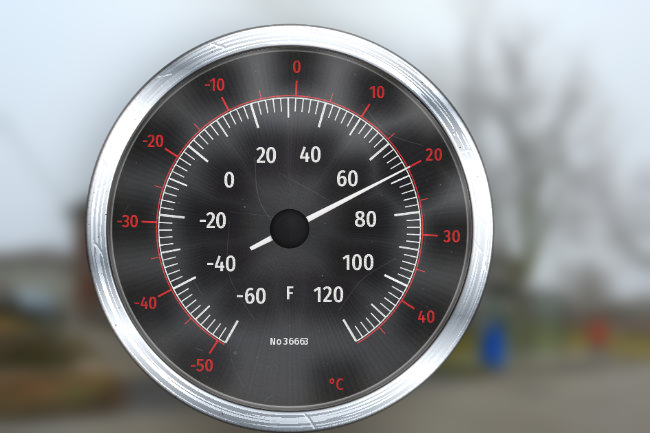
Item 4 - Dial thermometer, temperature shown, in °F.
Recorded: 68 °F
